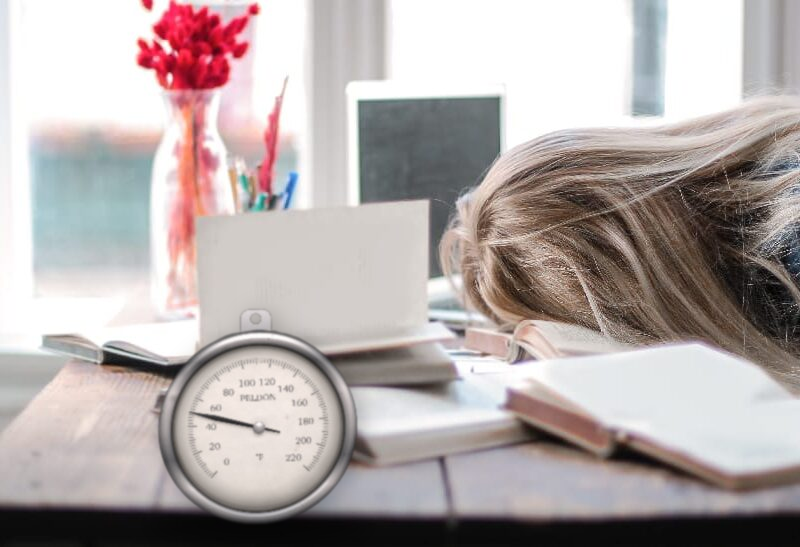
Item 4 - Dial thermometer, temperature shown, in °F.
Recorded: 50 °F
